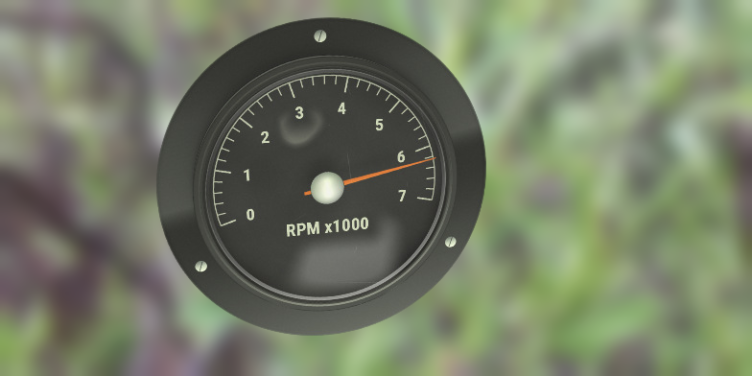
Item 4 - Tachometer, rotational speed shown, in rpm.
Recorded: 6200 rpm
